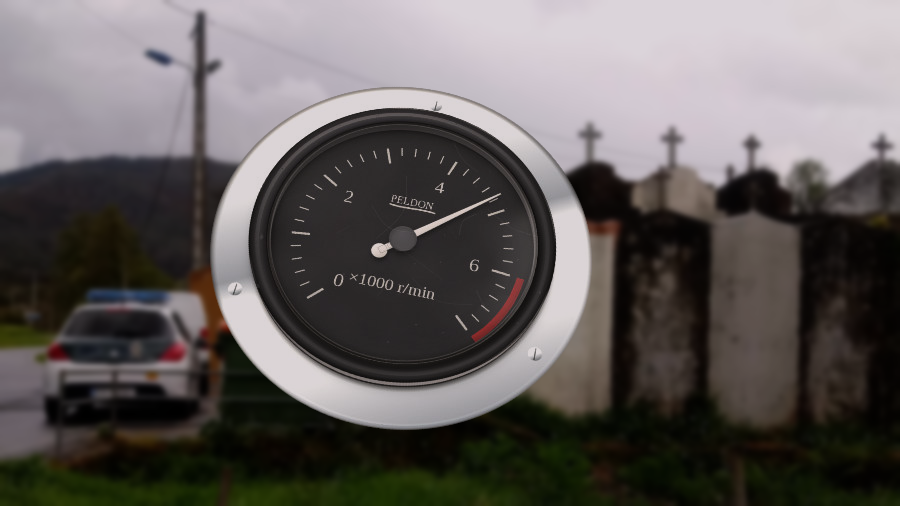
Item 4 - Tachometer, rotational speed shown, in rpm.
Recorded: 4800 rpm
